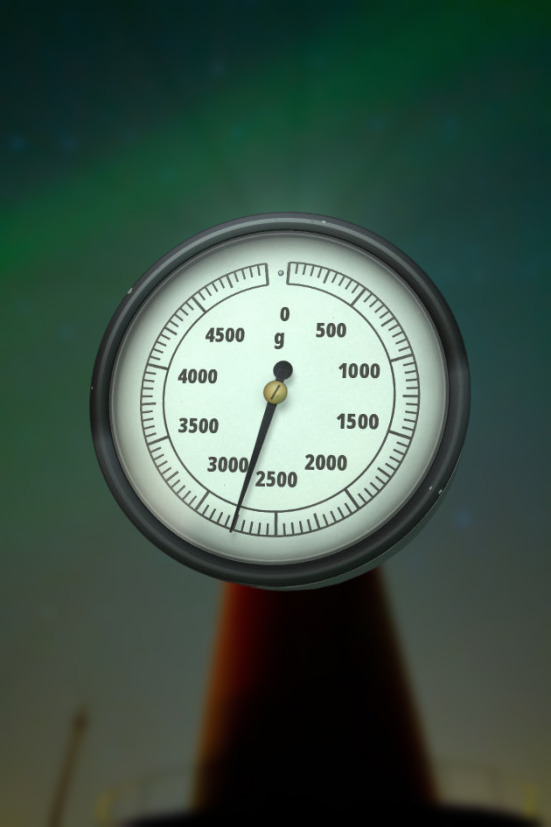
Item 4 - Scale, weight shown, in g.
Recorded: 2750 g
